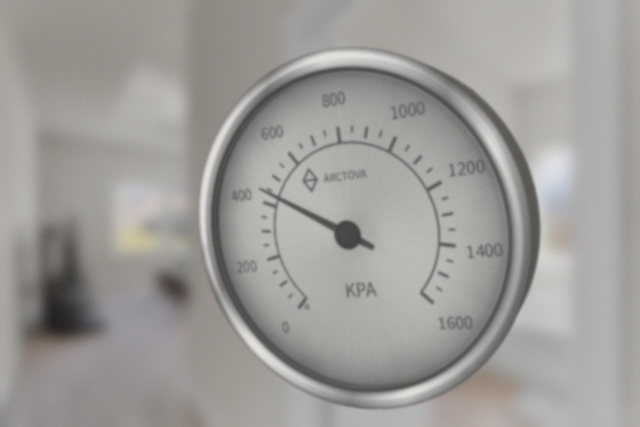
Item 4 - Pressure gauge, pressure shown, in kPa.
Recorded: 450 kPa
